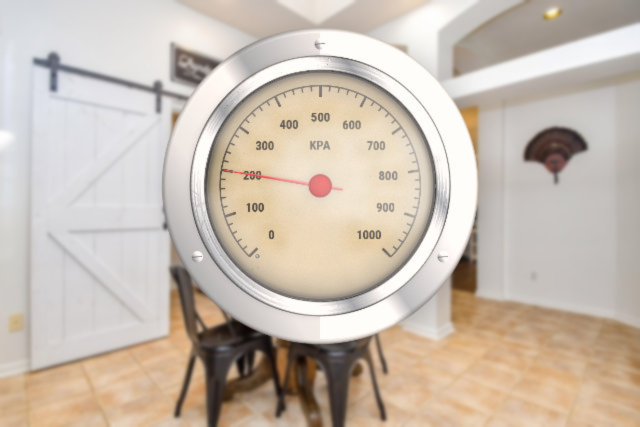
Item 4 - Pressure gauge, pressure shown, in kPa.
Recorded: 200 kPa
